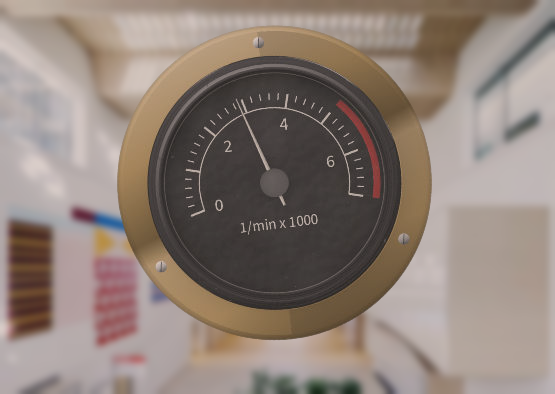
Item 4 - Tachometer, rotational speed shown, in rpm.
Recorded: 2900 rpm
